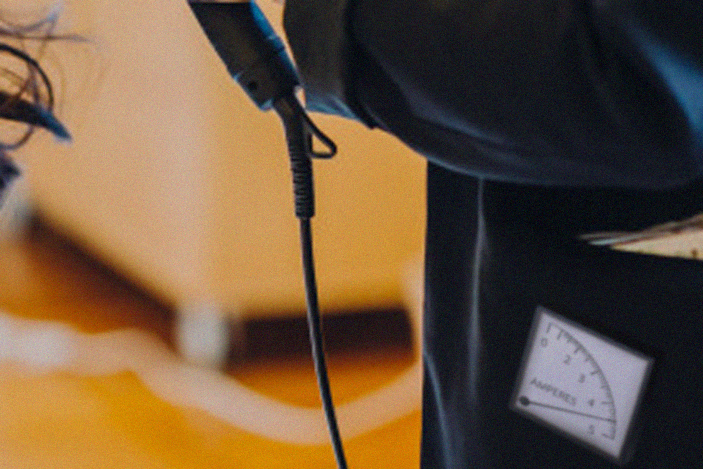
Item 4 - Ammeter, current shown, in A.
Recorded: 4.5 A
